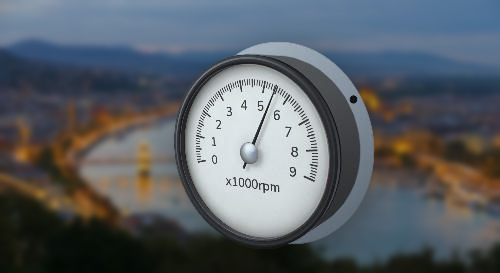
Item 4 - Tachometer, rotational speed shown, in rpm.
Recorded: 5500 rpm
